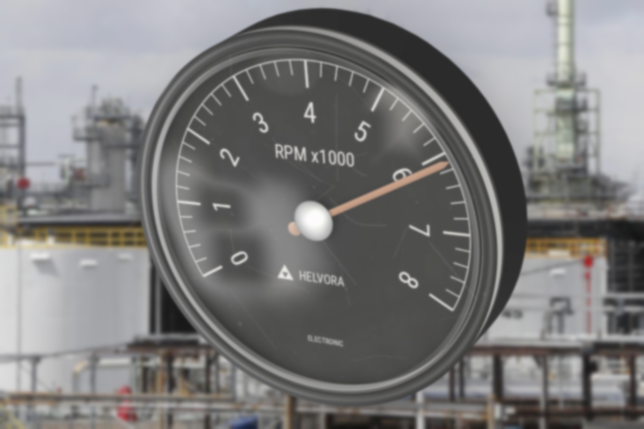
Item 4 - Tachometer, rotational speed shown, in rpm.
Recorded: 6100 rpm
